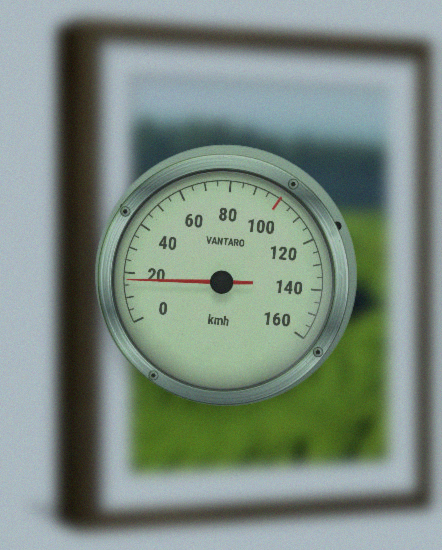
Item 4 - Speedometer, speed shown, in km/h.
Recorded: 17.5 km/h
